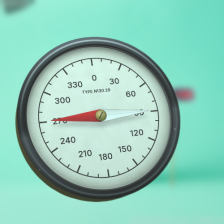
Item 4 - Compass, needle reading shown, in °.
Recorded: 270 °
